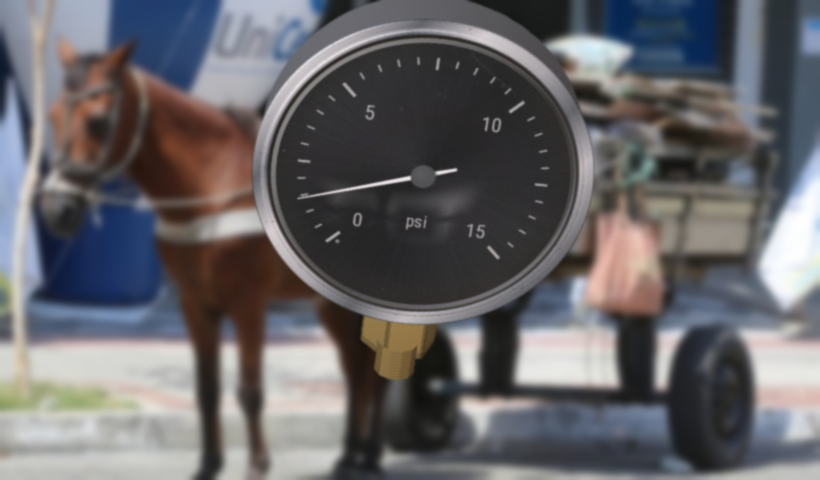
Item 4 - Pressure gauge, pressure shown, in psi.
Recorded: 1.5 psi
